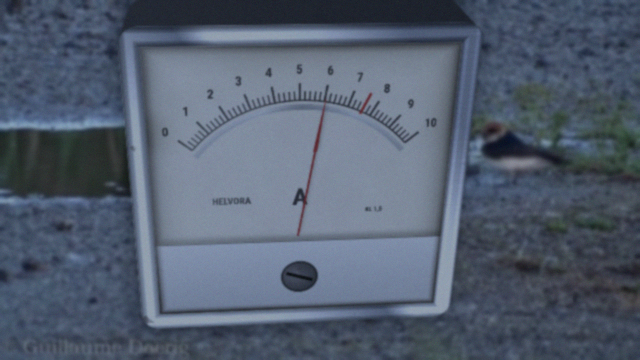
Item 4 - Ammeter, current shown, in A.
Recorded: 6 A
